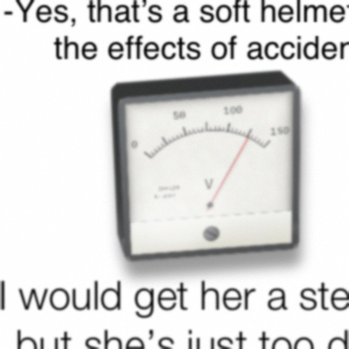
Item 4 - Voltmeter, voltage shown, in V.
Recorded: 125 V
